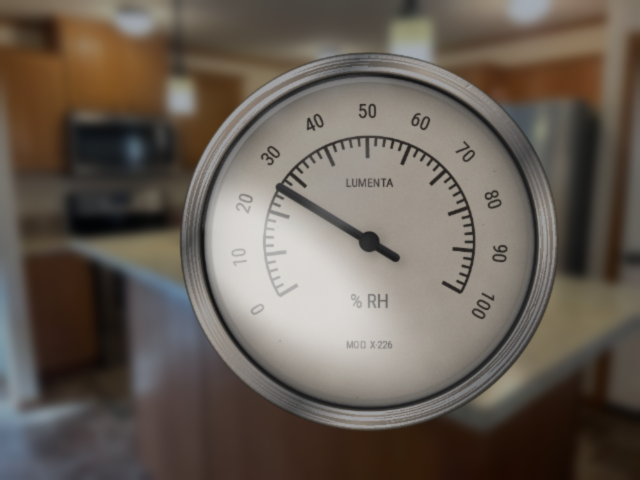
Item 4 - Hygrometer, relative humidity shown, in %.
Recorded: 26 %
